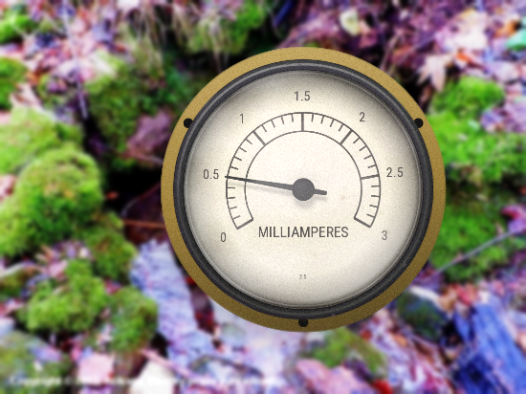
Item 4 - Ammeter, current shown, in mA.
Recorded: 0.5 mA
